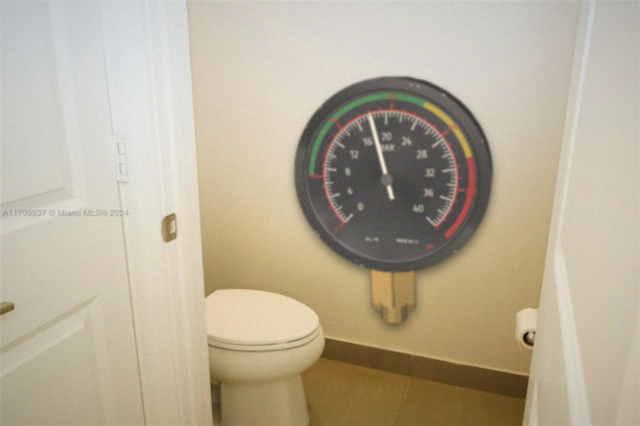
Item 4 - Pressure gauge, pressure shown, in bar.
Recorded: 18 bar
